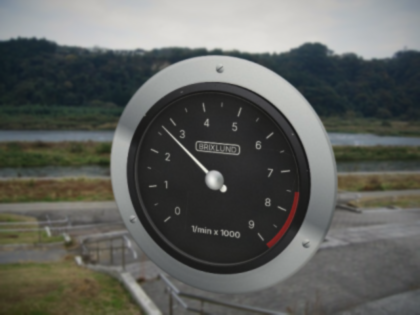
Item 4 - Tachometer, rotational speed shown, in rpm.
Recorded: 2750 rpm
